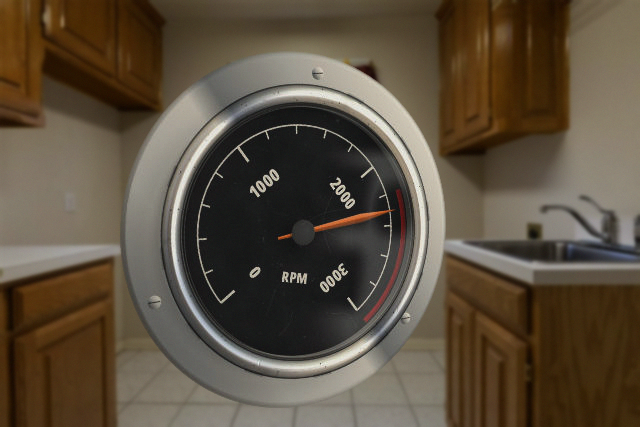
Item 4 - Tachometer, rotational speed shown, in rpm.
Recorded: 2300 rpm
